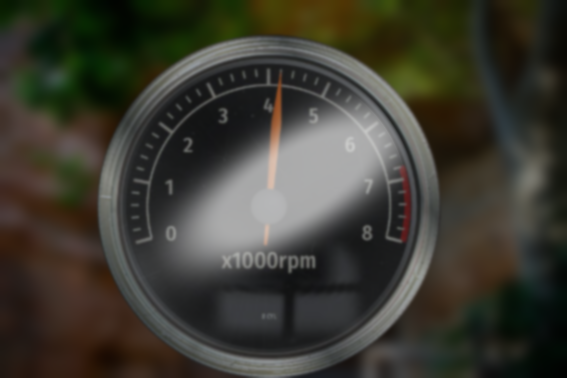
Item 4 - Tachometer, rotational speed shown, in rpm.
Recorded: 4200 rpm
